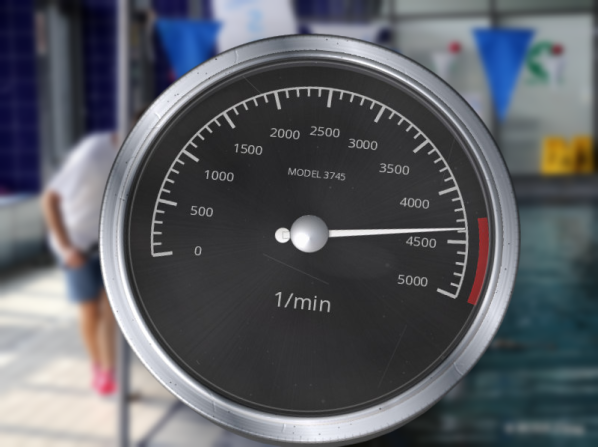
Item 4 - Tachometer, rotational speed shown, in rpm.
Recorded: 4400 rpm
